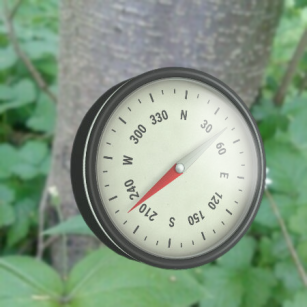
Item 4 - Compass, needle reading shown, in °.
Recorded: 225 °
